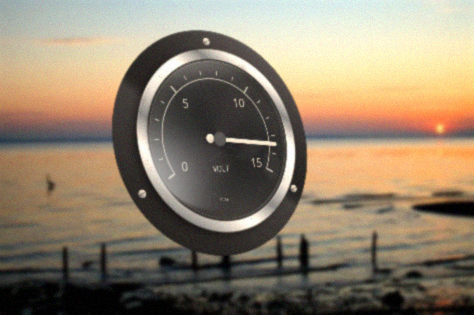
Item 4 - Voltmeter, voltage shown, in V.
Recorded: 13.5 V
